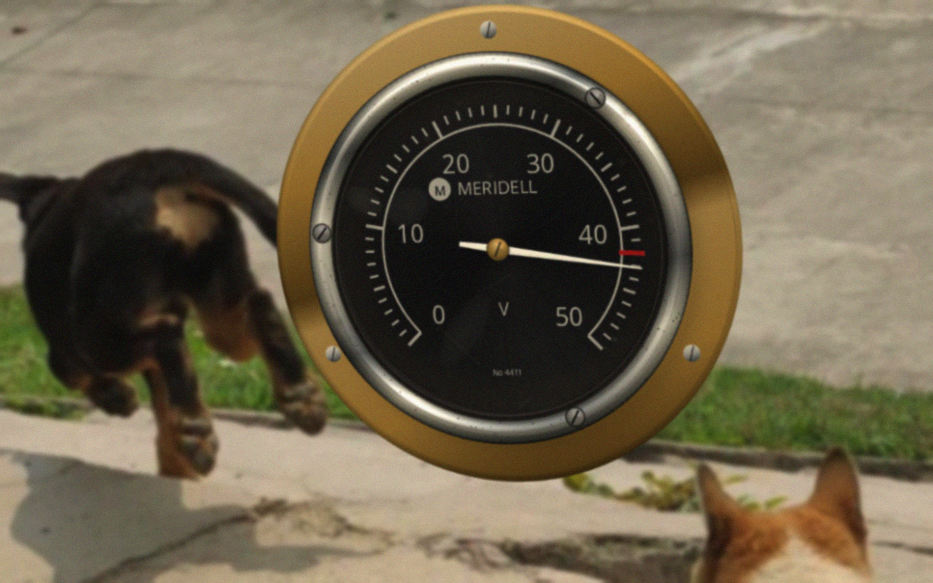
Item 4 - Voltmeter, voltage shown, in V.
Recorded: 43 V
